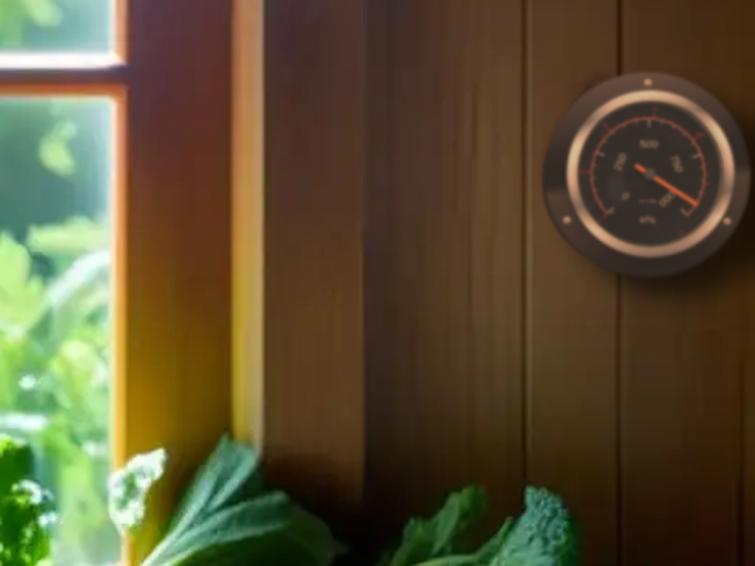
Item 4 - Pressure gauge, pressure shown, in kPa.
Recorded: 950 kPa
